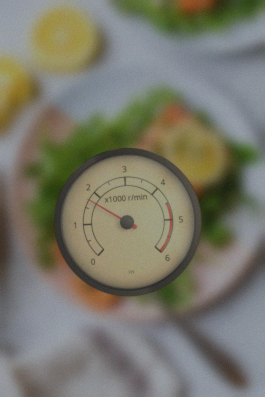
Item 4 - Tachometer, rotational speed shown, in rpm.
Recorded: 1750 rpm
